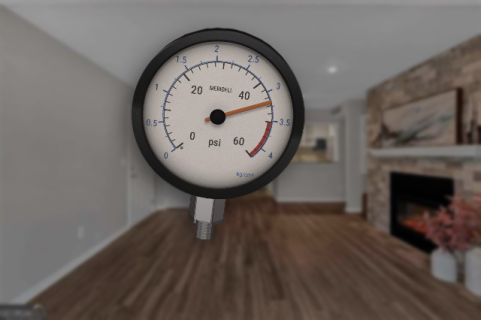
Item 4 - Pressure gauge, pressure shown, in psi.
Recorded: 45 psi
